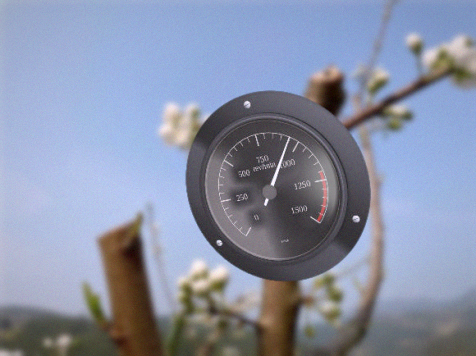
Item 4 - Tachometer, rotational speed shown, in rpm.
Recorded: 950 rpm
